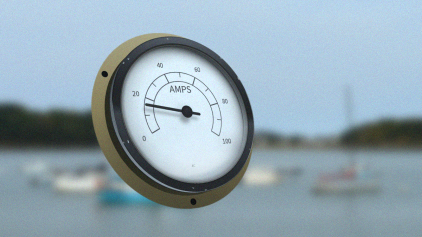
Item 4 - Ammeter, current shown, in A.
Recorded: 15 A
